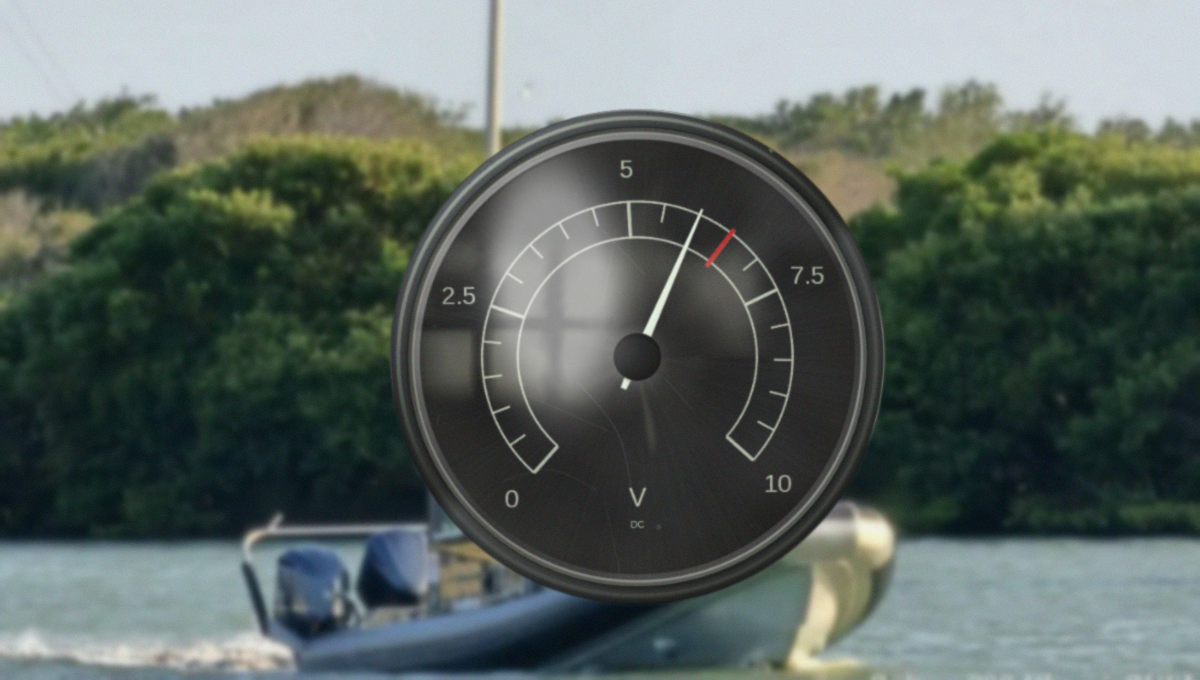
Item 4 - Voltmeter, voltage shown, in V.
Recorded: 6 V
